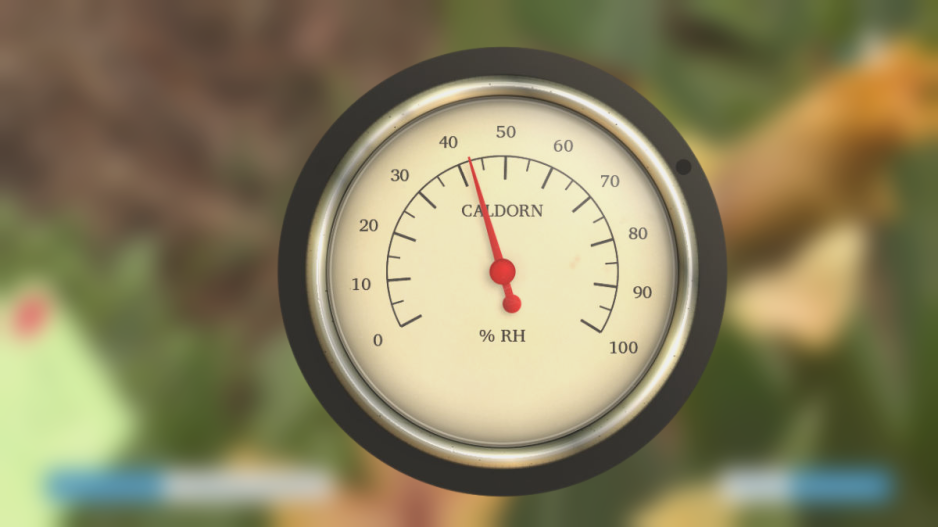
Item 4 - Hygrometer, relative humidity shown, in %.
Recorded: 42.5 %
